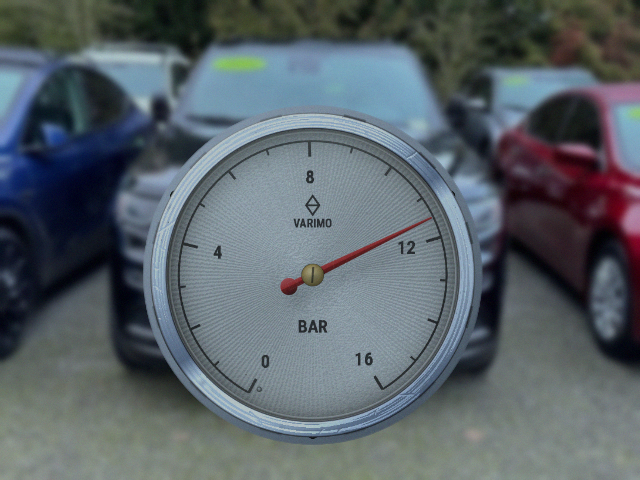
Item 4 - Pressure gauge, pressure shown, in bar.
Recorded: 11.5 bar
